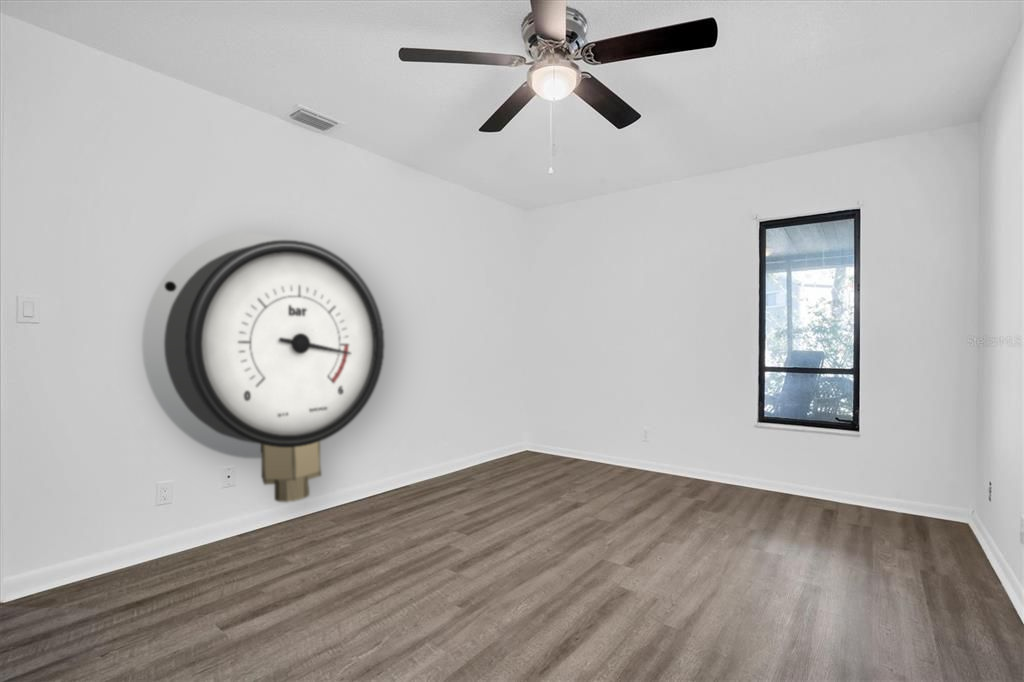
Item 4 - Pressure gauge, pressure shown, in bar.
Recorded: 5.2 bar
